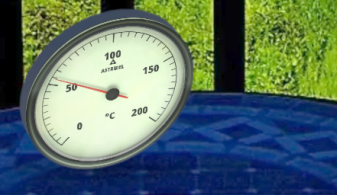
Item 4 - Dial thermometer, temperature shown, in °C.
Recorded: 55 °C
